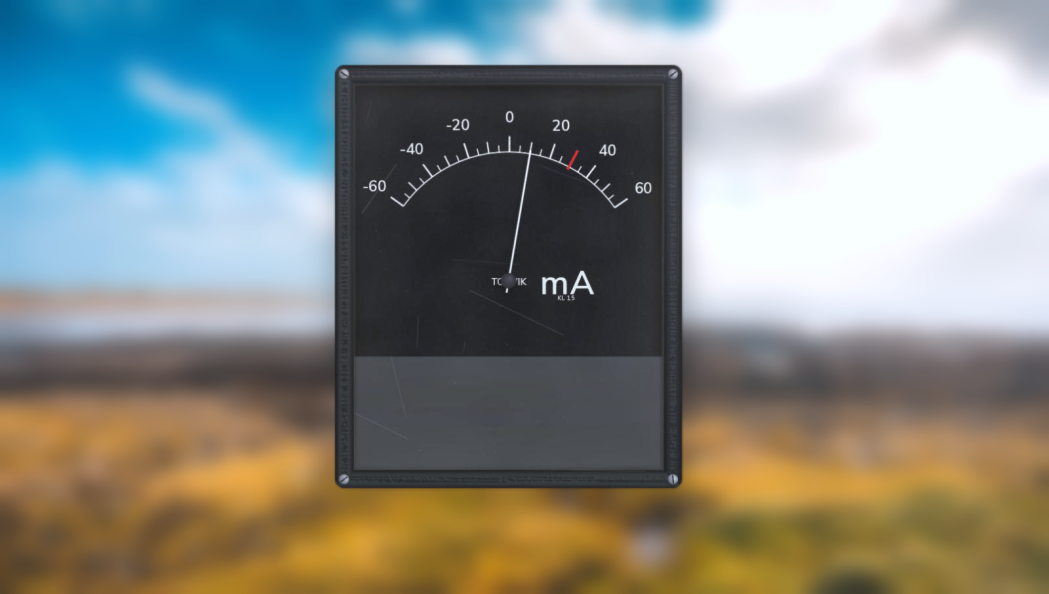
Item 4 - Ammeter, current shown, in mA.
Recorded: 10 mA
